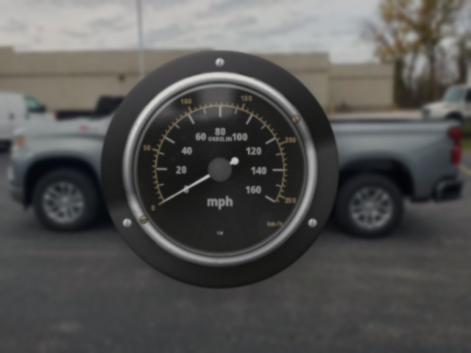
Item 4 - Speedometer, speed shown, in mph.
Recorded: 0 mph
